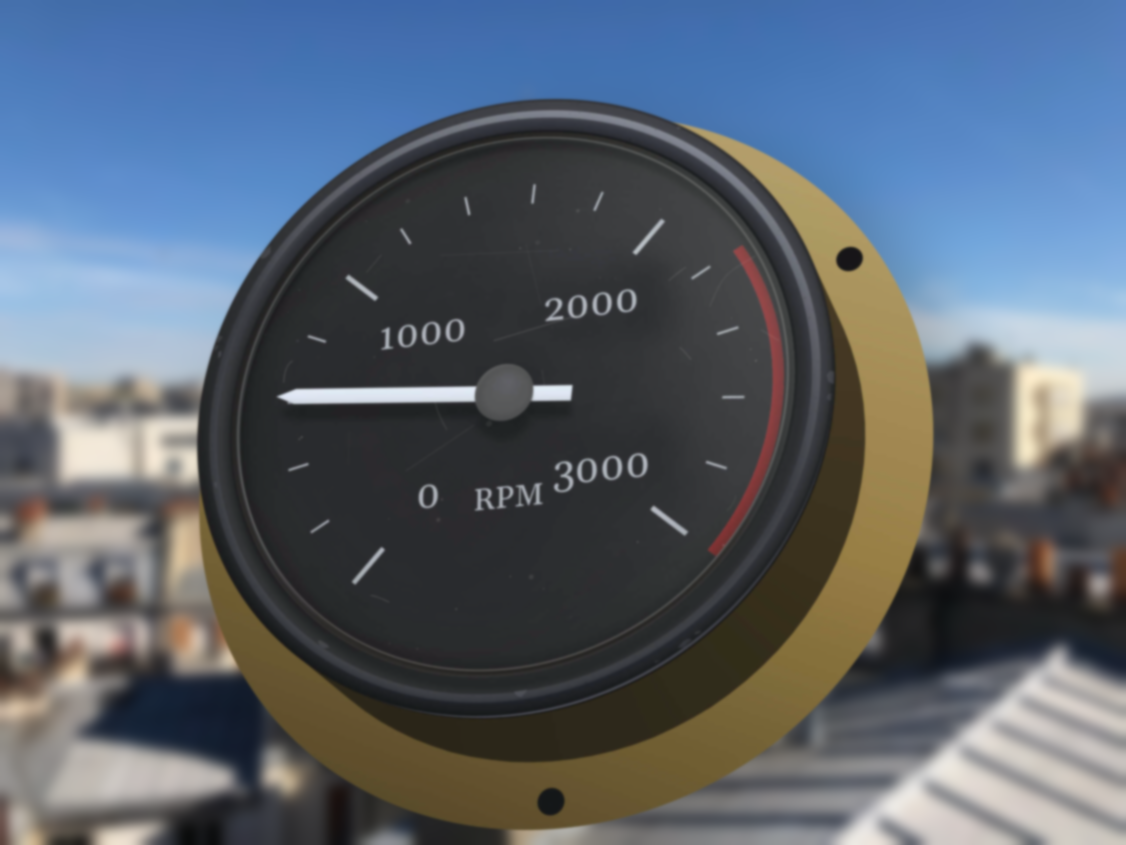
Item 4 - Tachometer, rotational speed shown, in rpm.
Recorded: 600 rpm
